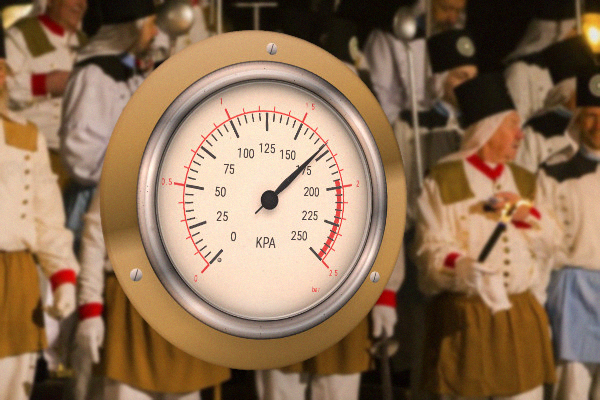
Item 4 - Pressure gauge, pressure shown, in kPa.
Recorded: 170 kPa
